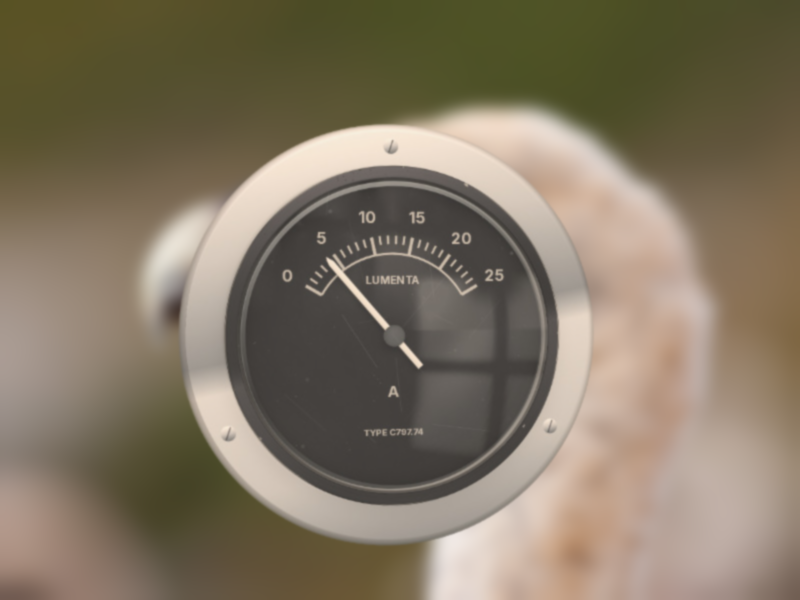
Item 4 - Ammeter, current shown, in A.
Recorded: 4 A
